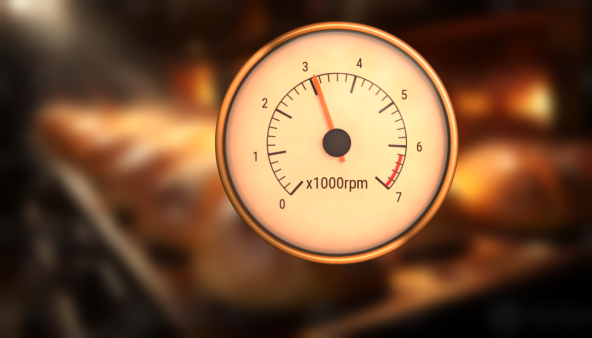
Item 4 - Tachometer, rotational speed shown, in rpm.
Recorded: 3100 rpm
